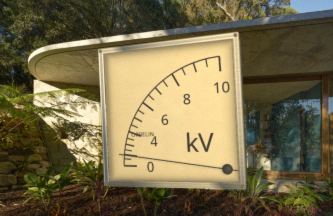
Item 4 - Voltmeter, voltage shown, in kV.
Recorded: 2 kV
